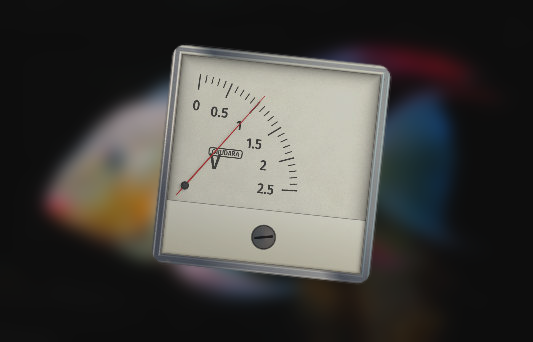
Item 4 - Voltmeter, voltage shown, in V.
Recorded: 1 V
